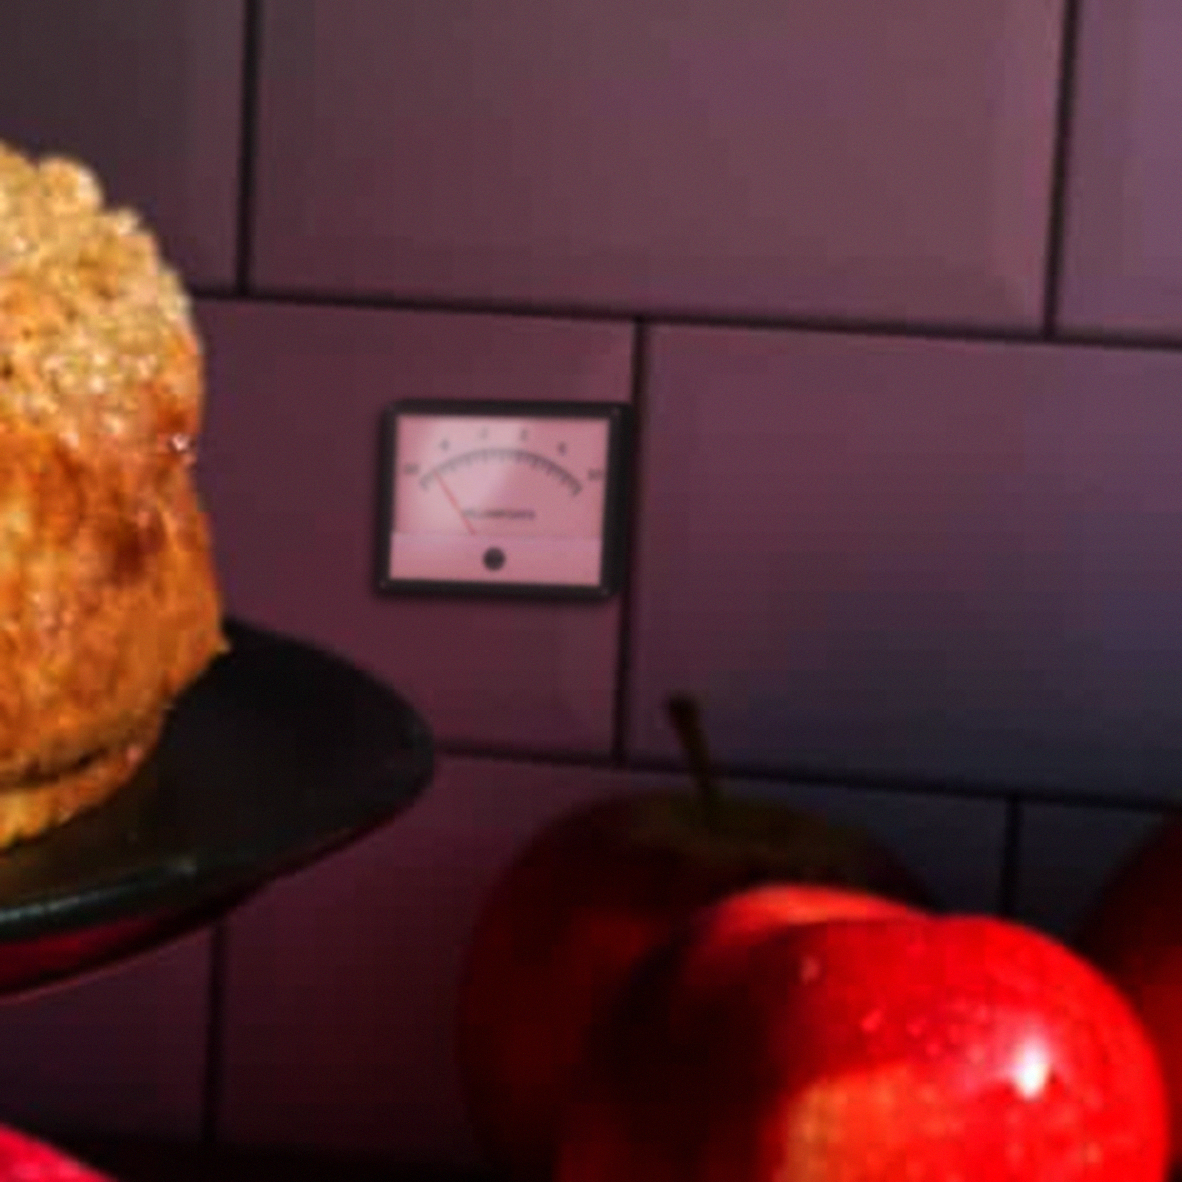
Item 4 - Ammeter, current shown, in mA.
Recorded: -8 mA
